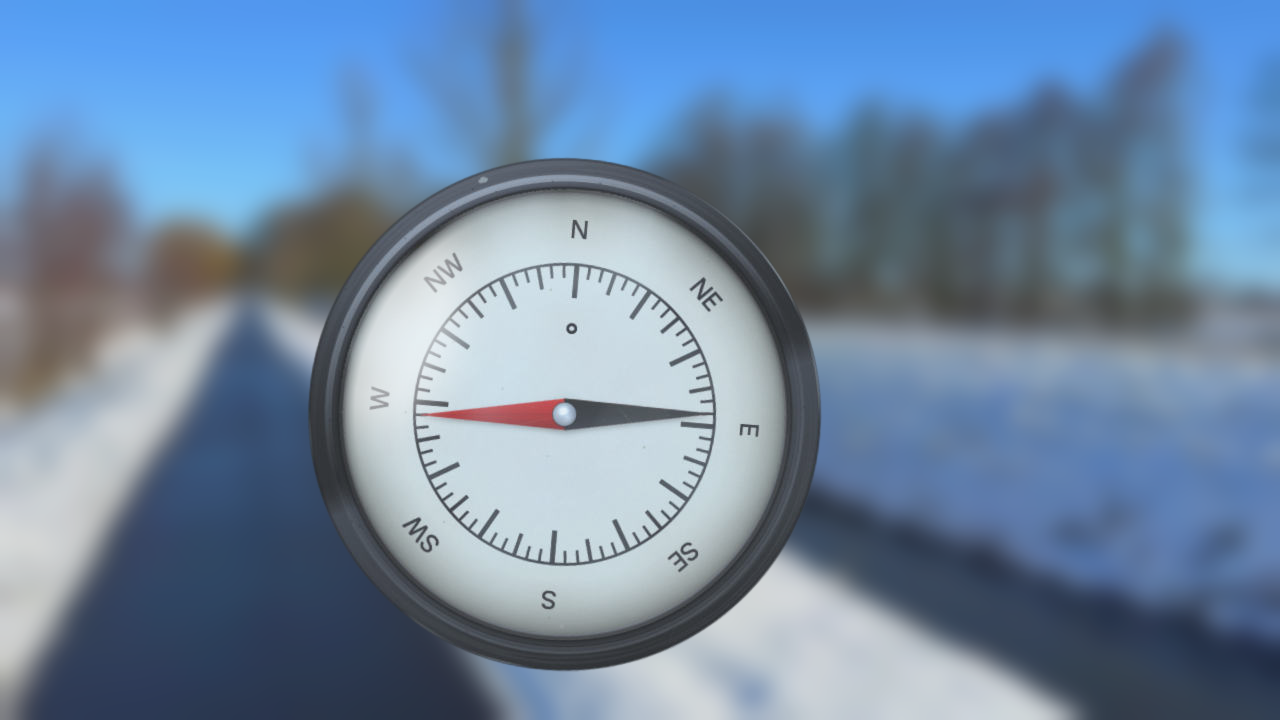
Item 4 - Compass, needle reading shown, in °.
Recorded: 265 °
